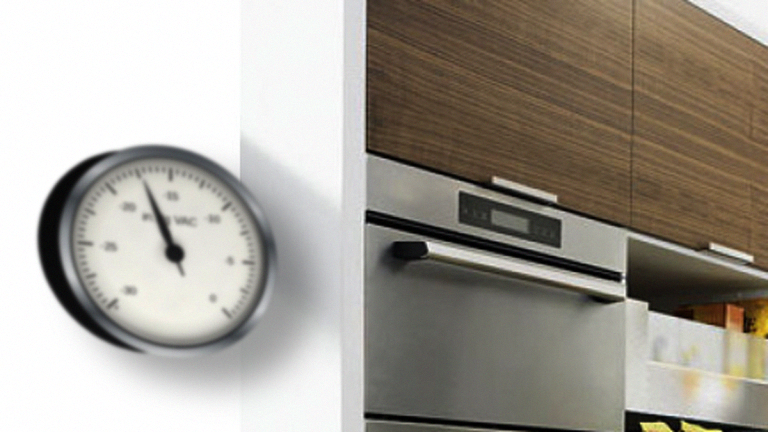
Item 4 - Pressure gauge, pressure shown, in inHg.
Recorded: -17.5 inHg
